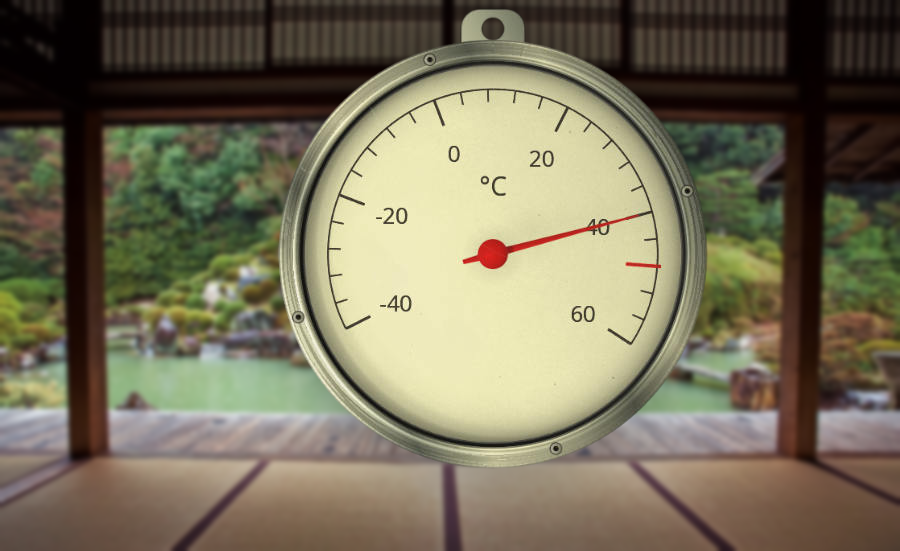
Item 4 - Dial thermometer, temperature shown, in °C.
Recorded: 40 °C
